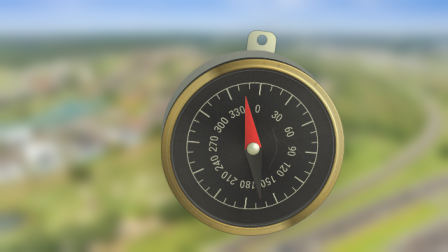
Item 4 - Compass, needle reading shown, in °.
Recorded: 345 °
